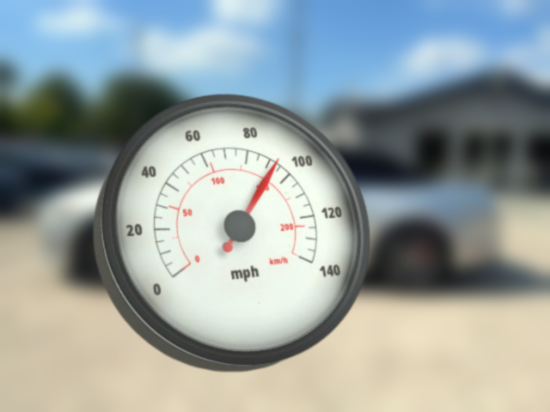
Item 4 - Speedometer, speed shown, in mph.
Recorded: 92.5 mph
